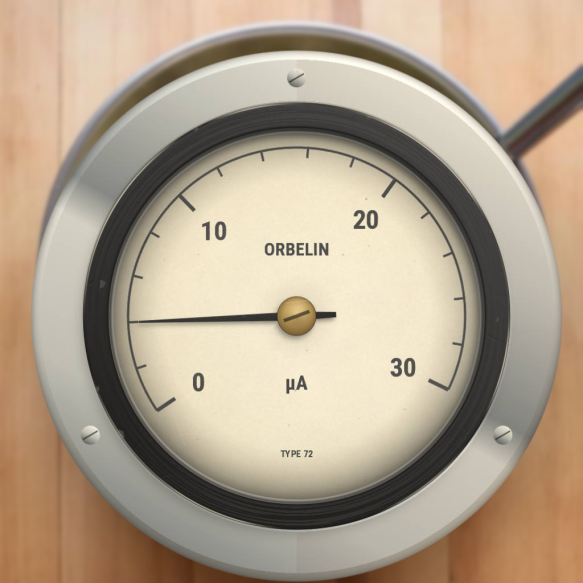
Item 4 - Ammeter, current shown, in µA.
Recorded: 4 µA
